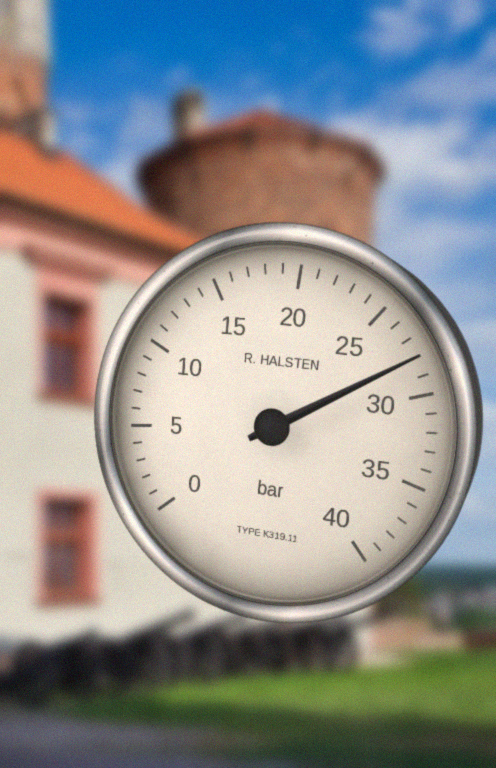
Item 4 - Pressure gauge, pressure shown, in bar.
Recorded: 28 bar
